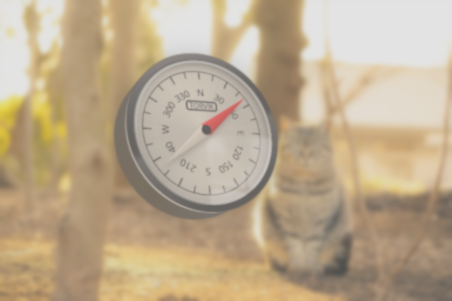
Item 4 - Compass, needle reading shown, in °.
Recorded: 52.5 °
